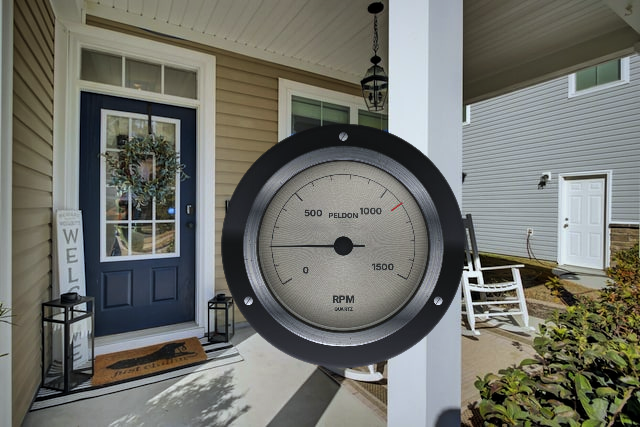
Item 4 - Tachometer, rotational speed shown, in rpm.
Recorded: 200 rpm
